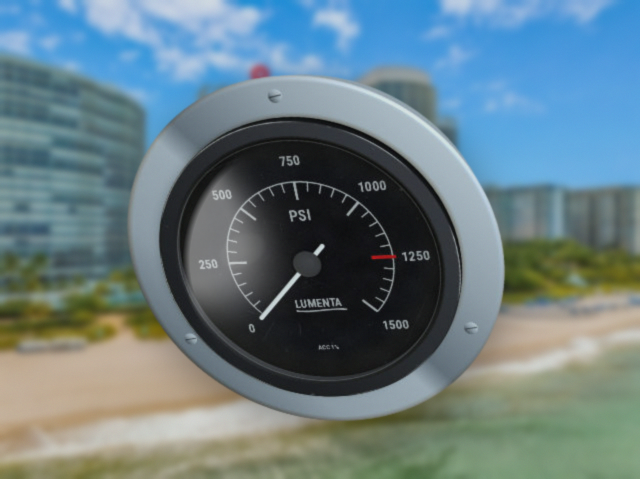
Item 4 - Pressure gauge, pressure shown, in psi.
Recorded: 0 psi
